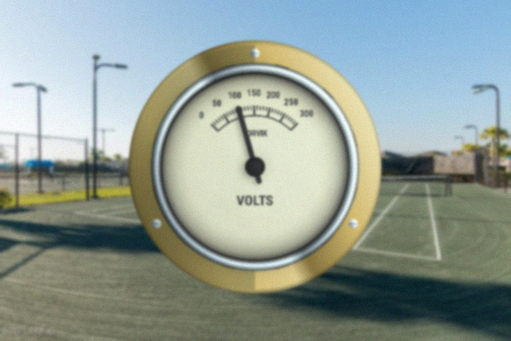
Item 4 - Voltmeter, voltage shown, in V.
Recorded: 100 V
